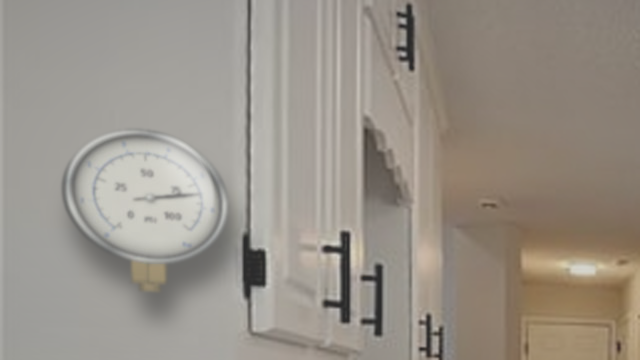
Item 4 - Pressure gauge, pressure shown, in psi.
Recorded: 80 psi
